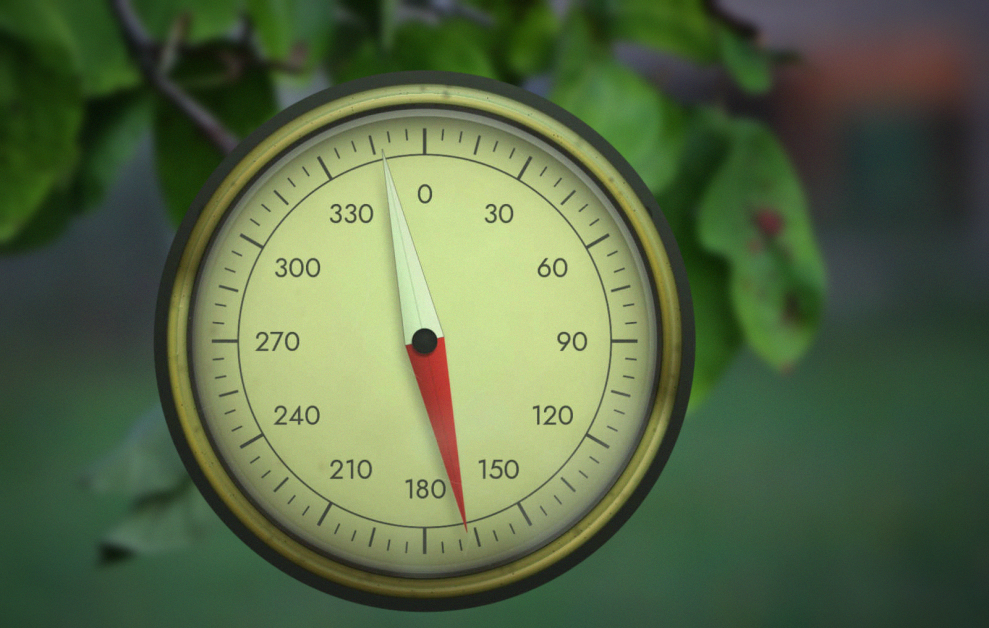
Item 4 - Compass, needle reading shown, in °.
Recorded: 167.5 °
